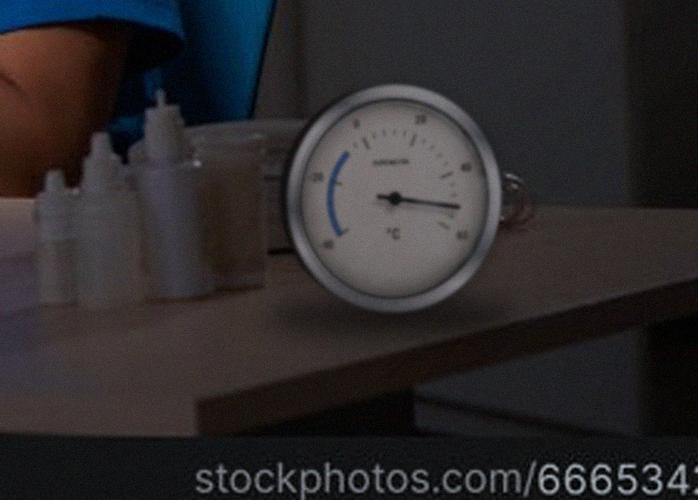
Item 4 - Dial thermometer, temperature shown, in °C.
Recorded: 52 °C
